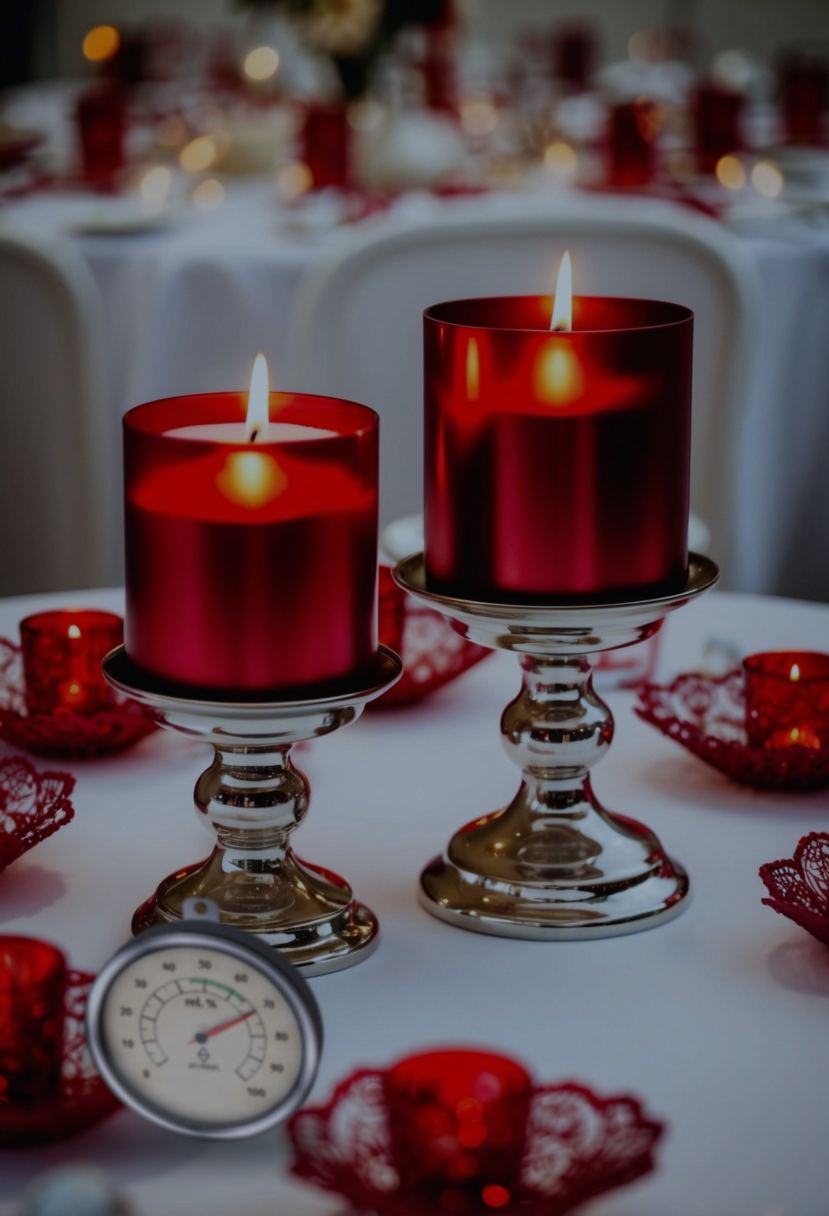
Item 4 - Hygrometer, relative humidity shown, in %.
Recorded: 70 %
